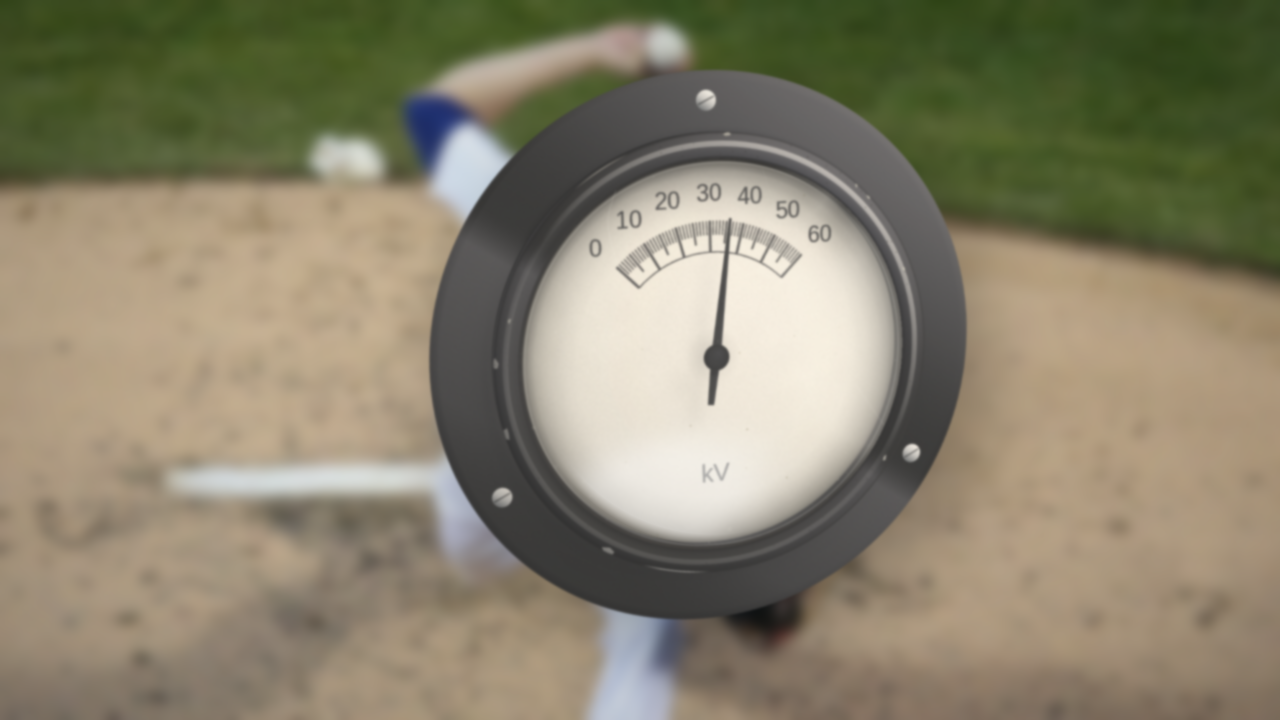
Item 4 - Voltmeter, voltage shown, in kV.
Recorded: 35 kV
